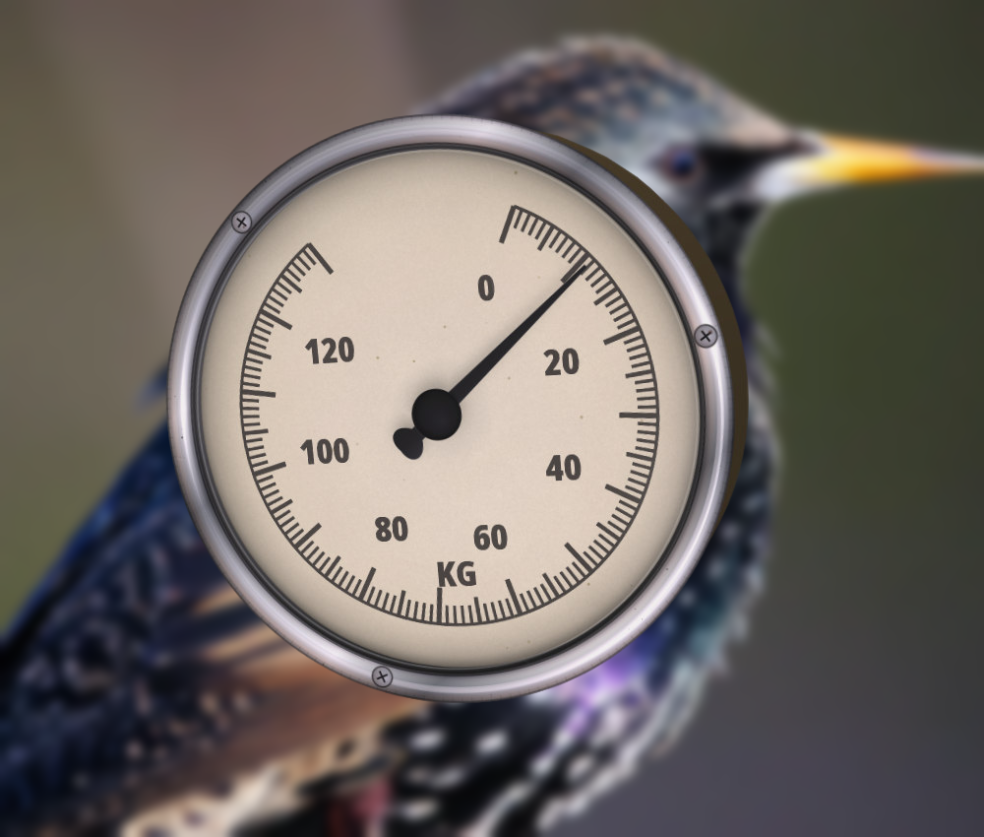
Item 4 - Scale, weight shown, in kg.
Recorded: 11 kg
